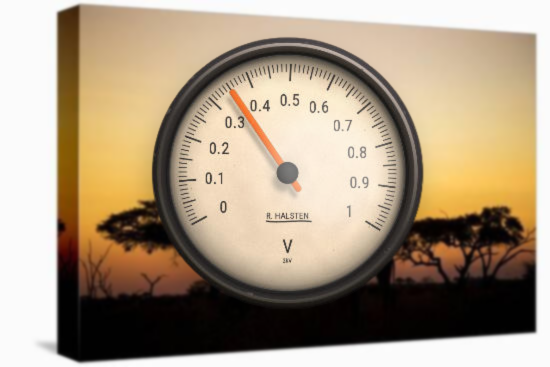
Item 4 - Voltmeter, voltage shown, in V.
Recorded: 0.35 V
